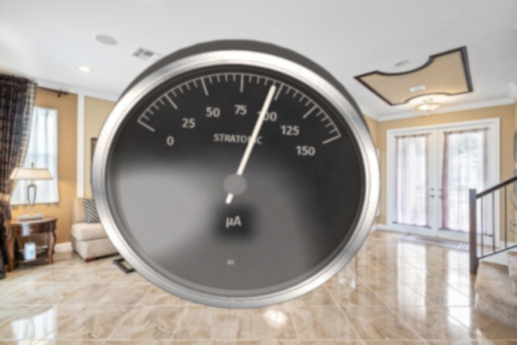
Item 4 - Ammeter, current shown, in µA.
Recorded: 95 µA
